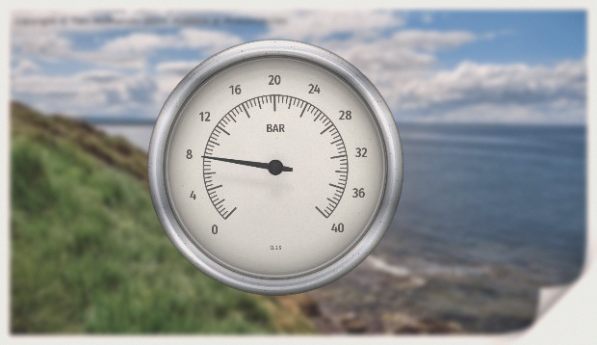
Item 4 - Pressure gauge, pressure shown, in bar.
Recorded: 8 bar
